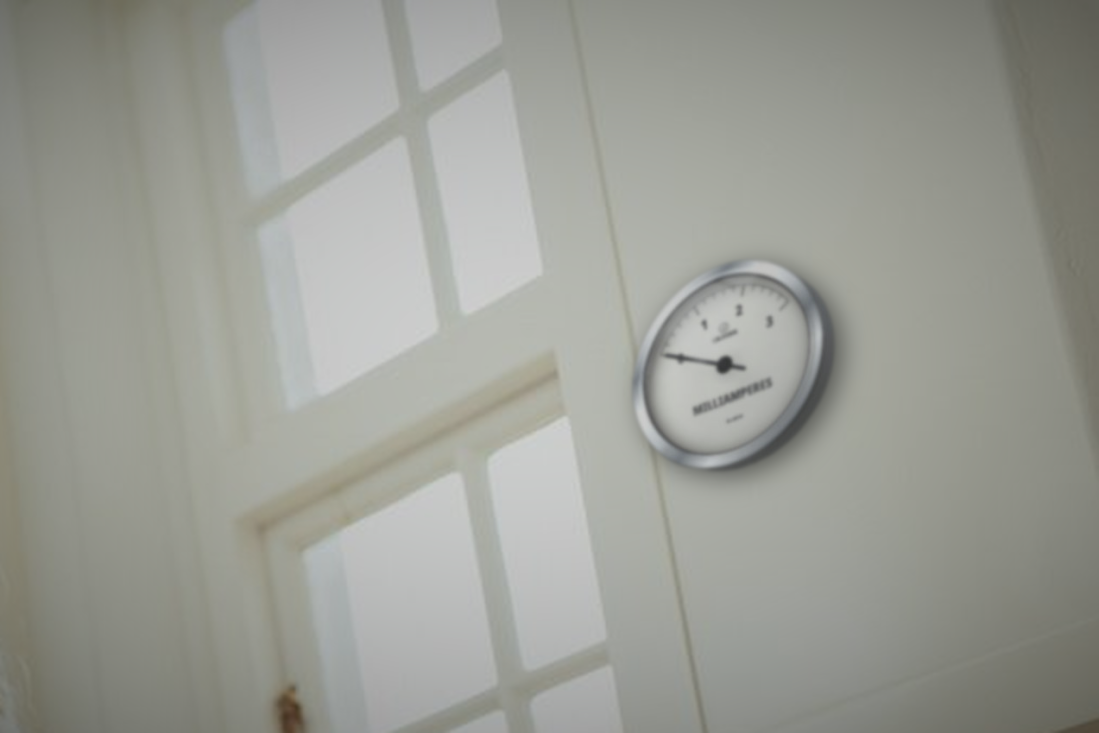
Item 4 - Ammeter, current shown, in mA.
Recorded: 0 mA
